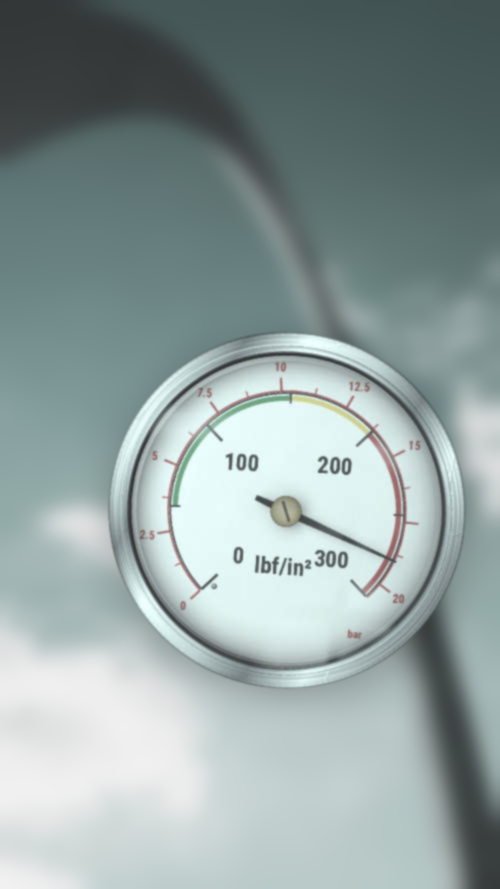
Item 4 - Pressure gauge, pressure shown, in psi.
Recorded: 275 psi
